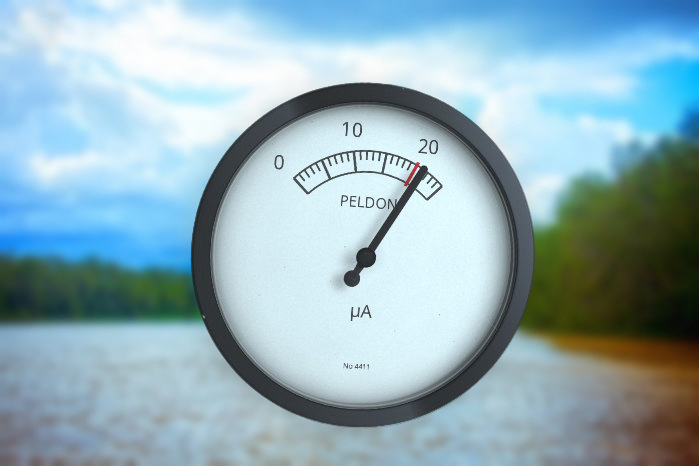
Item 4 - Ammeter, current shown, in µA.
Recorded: 21 µA
